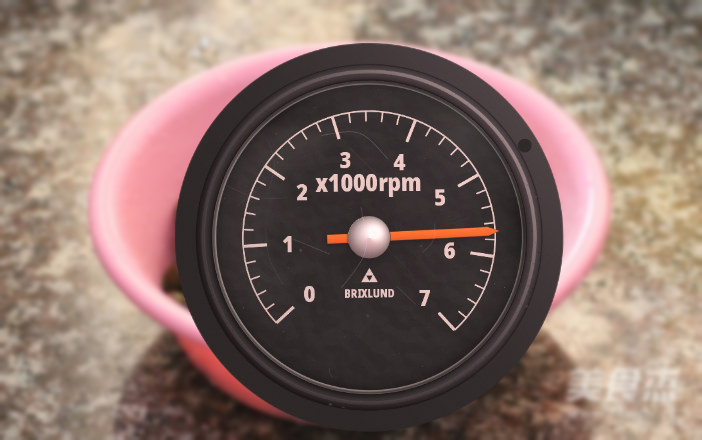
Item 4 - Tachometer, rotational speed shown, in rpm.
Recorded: 5700 rpm
